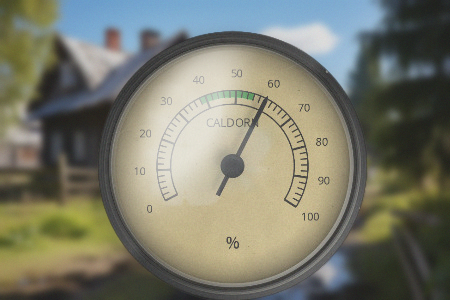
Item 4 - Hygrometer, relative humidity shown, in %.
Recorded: 60 %
